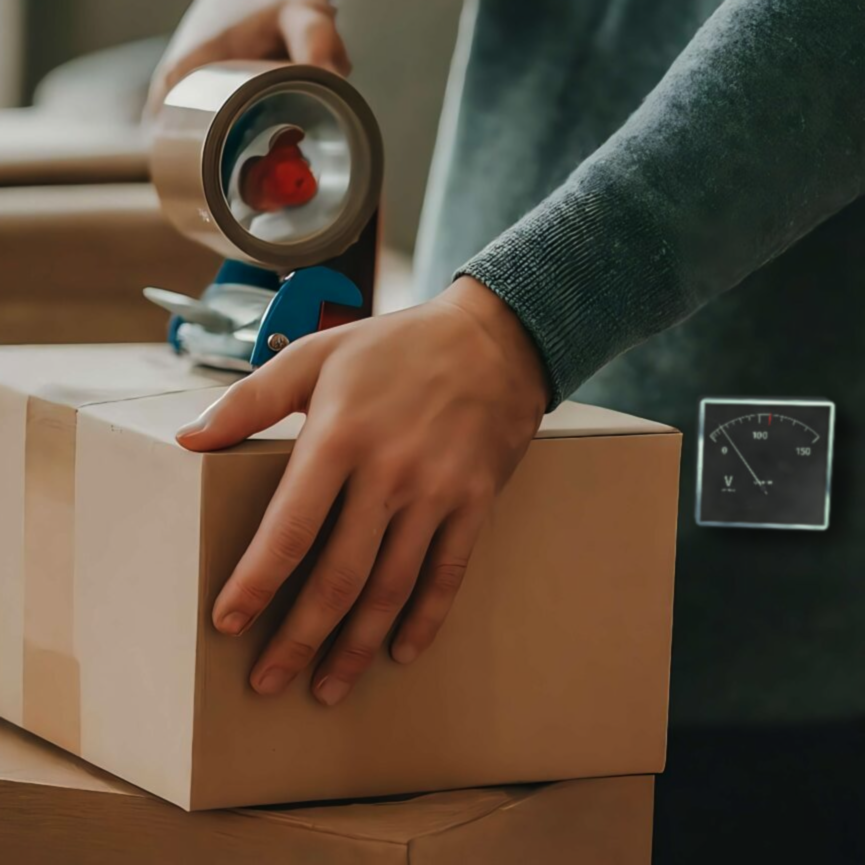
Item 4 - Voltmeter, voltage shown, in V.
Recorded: 50 V
